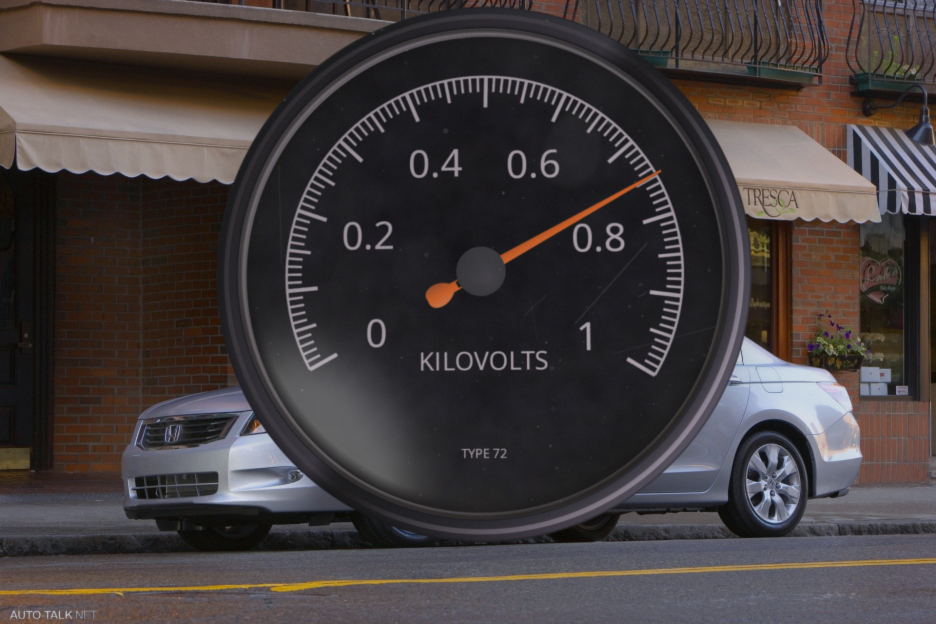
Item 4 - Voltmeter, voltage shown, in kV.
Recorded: 0.75 kV
